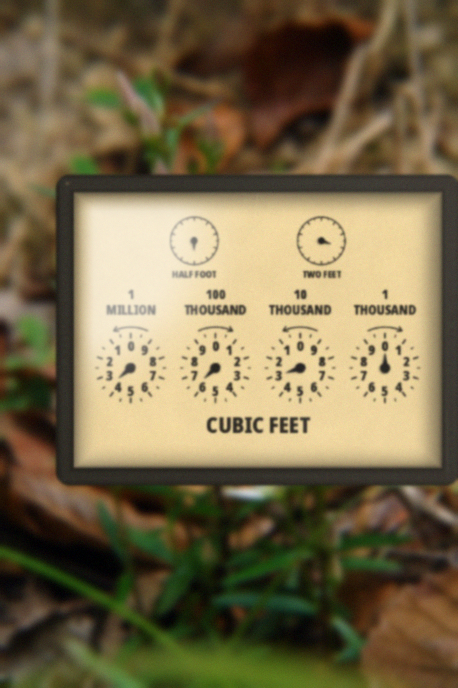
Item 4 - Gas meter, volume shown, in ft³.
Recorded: 363000 ft³
